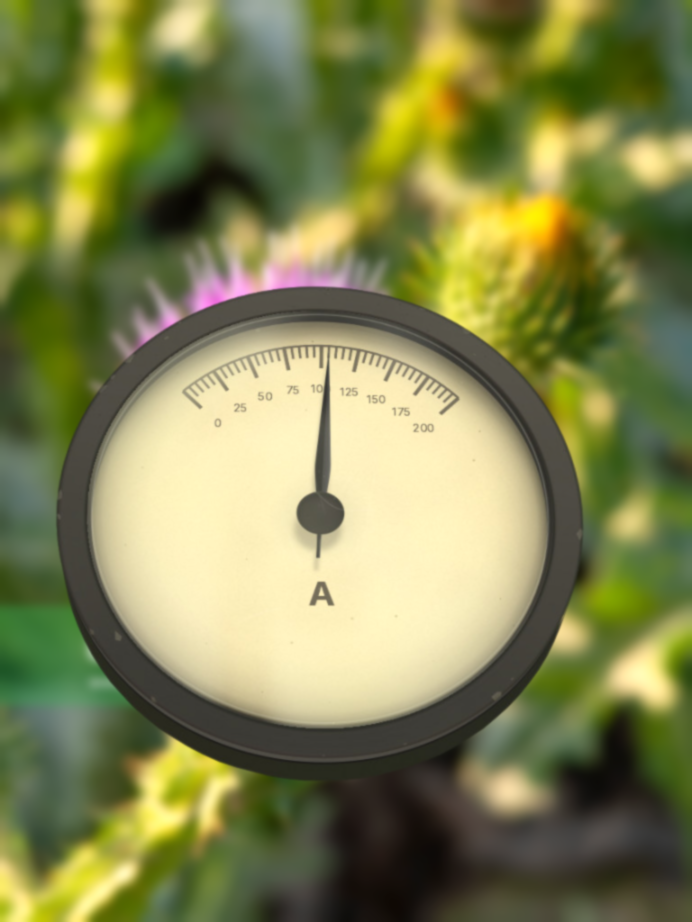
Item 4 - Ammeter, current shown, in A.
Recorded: 105 A
